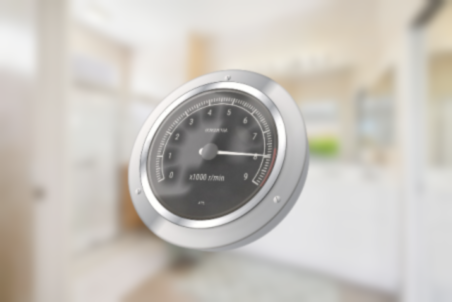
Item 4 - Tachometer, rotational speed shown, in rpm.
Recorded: 8000 rpm
